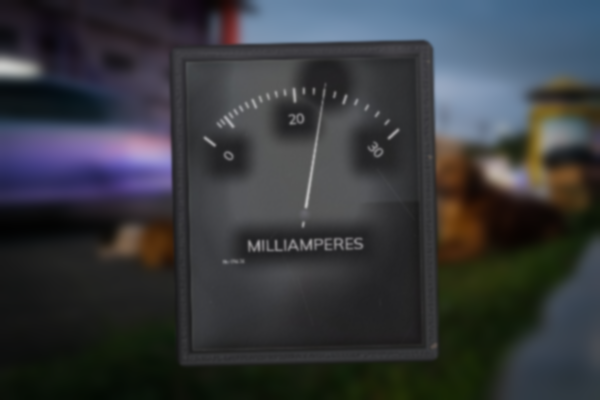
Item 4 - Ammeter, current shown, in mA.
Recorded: 23 mA
